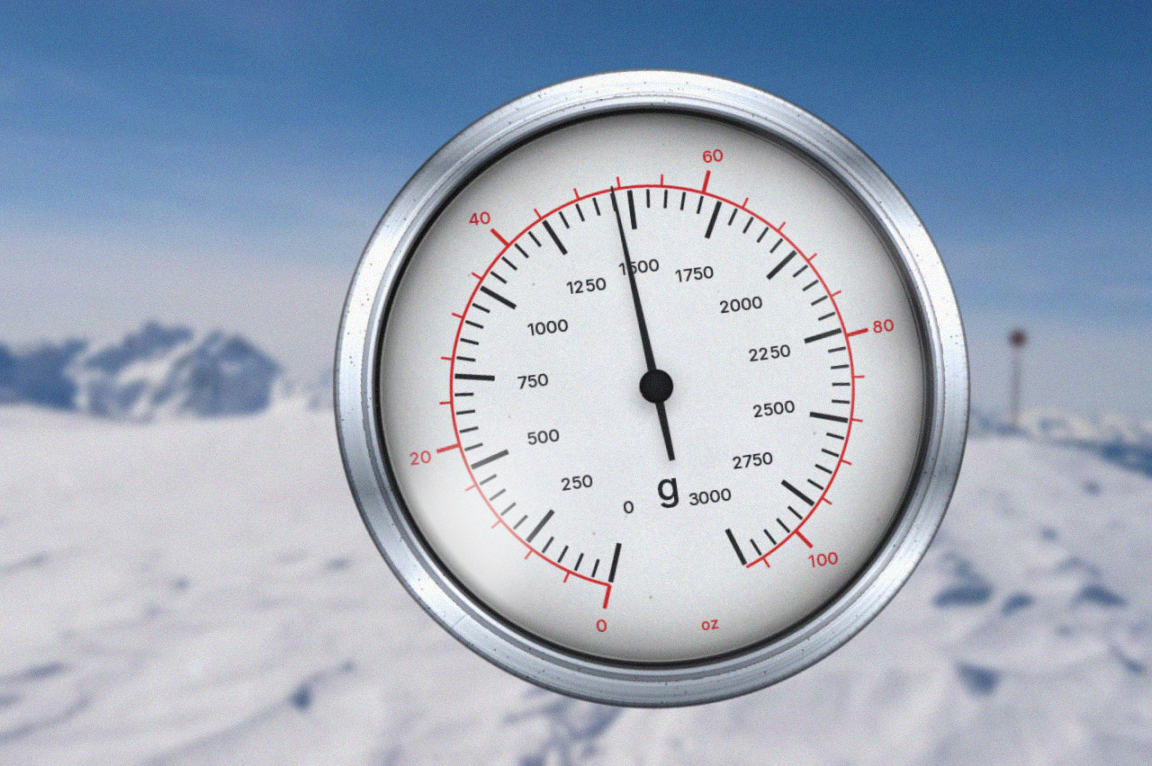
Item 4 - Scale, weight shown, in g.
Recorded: 1450 g
